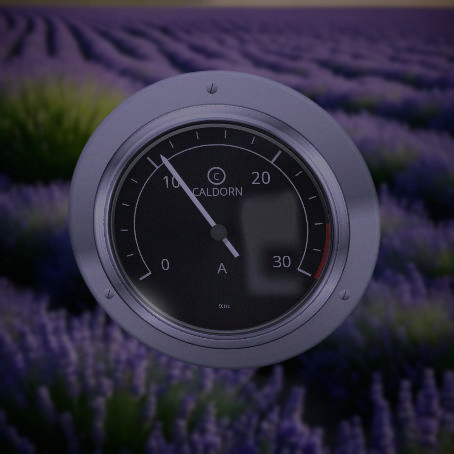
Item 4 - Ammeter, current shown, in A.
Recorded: 11 A
